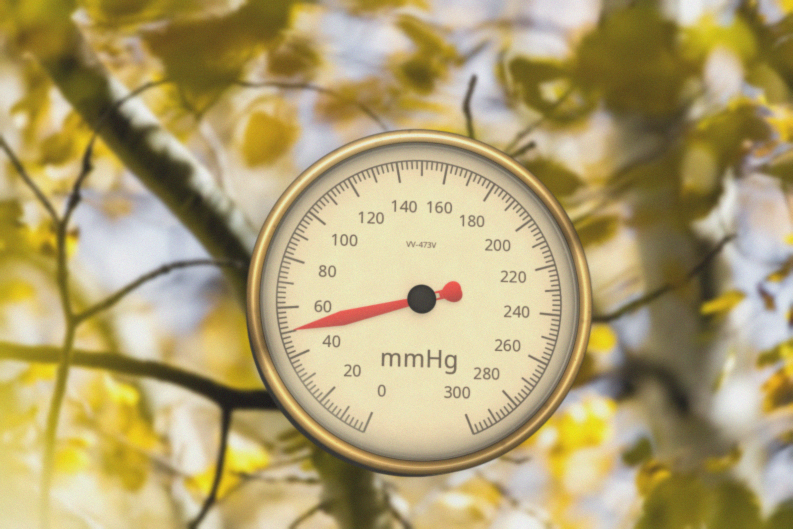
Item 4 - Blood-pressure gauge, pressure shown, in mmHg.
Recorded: 50 mmHg
